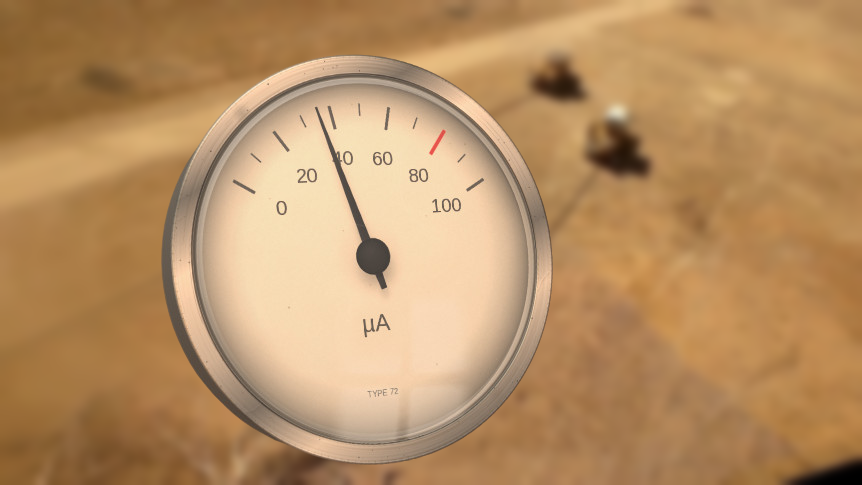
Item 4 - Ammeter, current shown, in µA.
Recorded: 35 µA
